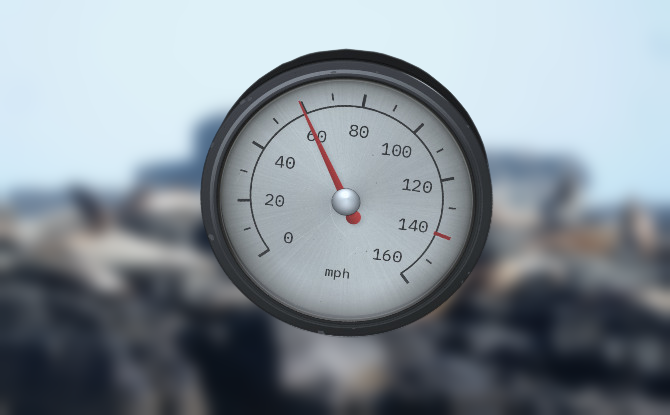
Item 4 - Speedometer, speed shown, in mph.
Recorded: 60 mph
